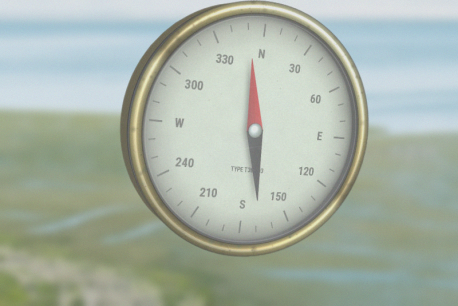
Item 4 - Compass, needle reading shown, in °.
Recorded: 350 °
